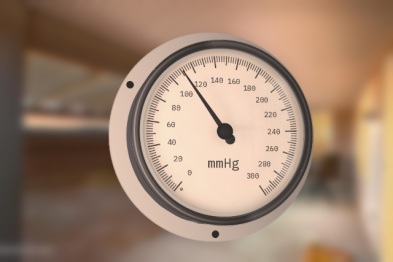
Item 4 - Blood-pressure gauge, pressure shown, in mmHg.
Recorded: 110 mmHg
